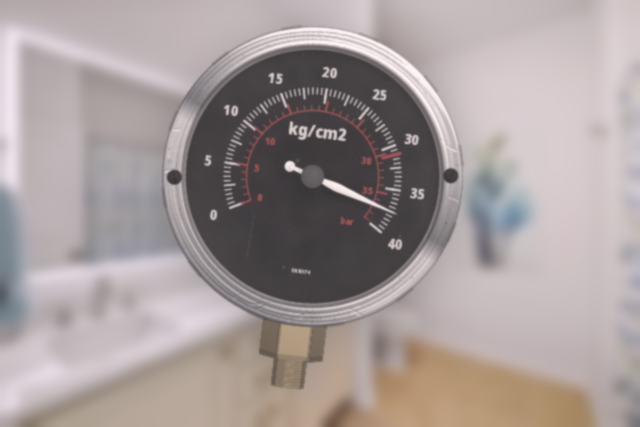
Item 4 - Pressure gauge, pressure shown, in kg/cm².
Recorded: 37.5 kg/cm²
